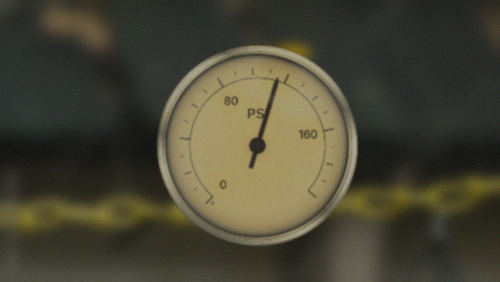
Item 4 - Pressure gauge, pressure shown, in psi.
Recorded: 115 psi
